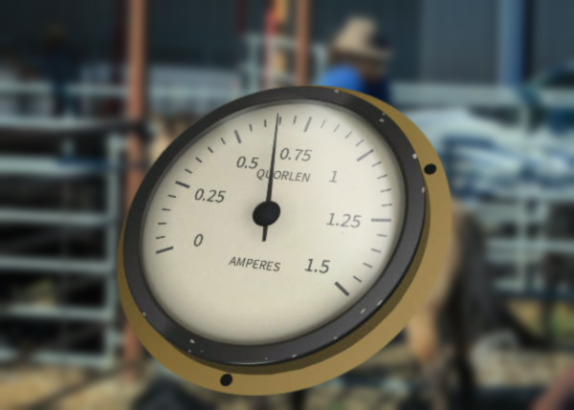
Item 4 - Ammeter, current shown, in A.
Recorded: 0.65 A
